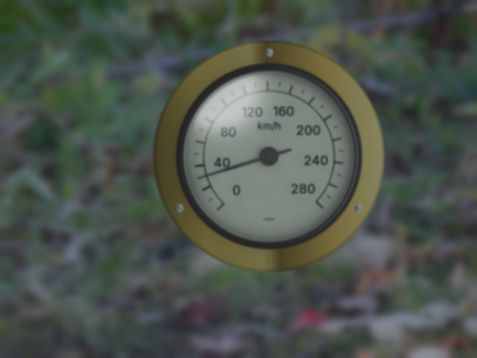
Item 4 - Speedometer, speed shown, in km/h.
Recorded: 30 km/h
